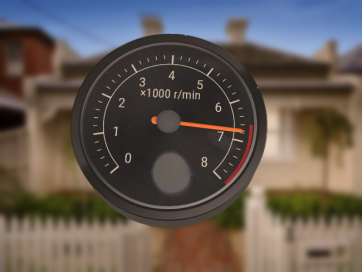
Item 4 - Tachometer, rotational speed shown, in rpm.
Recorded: 6800 rpm
